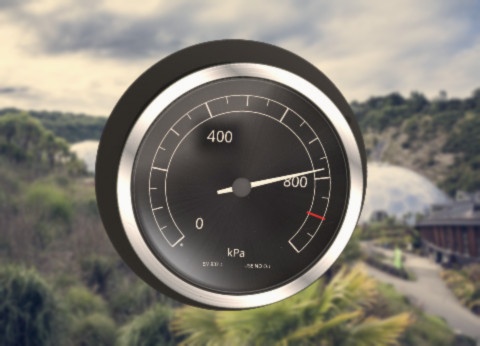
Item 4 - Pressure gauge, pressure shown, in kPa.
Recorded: 775 kPa
